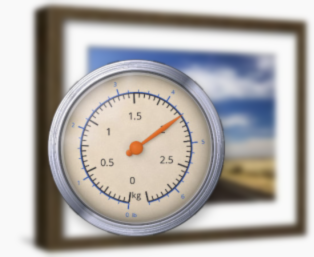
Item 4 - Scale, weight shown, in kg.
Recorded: 2 kg
